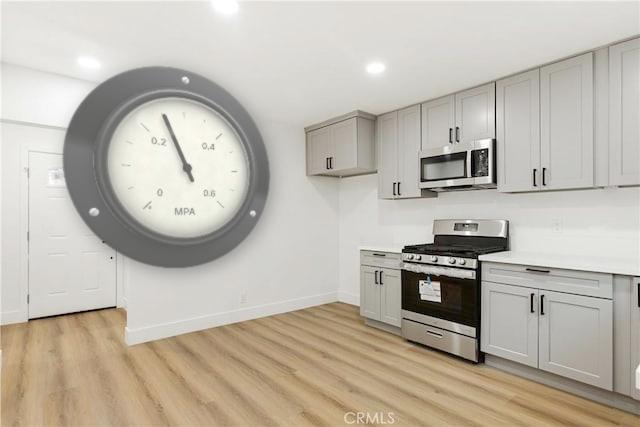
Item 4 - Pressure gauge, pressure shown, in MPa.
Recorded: 0.25 MPa
